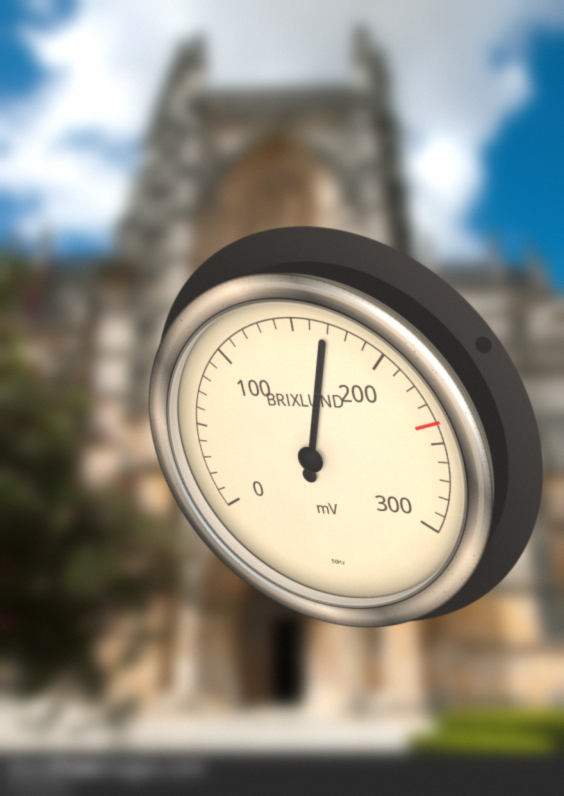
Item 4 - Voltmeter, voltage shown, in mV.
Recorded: 170 mV
